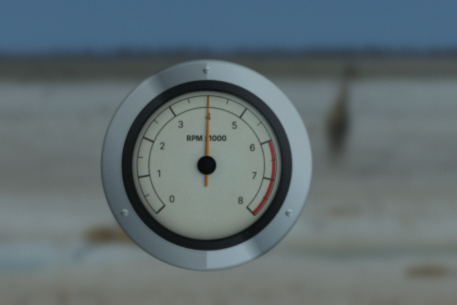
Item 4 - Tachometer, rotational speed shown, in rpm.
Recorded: 4000 rpm
